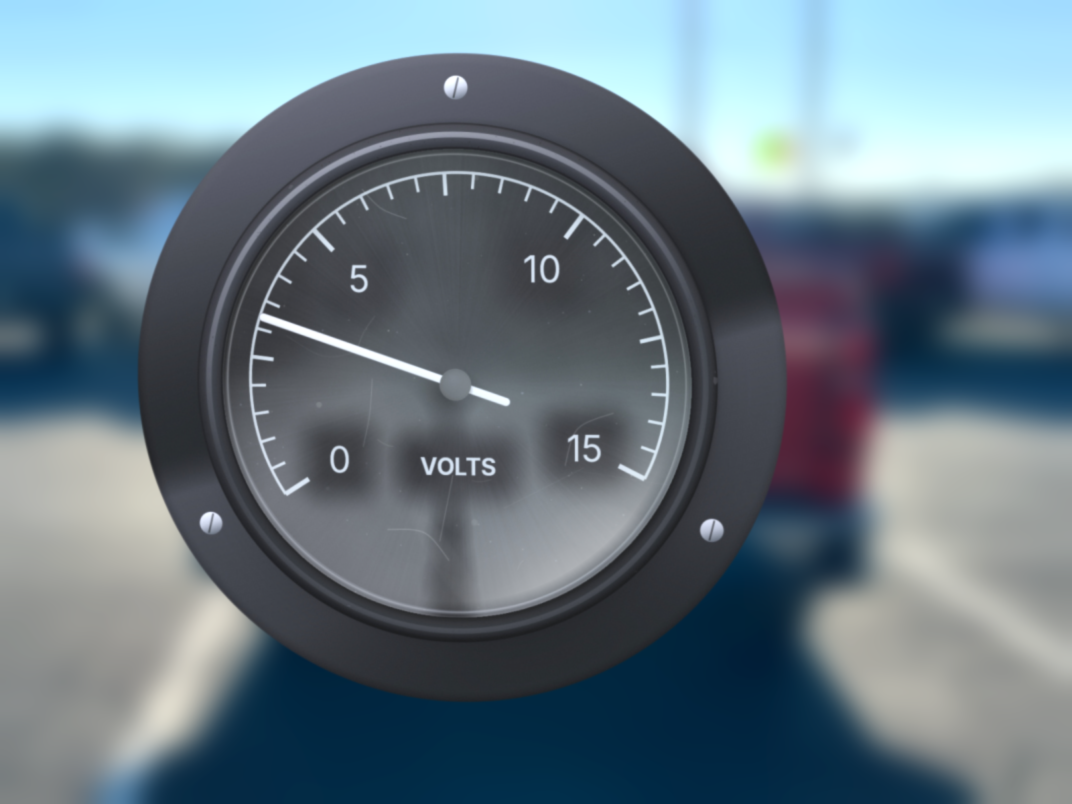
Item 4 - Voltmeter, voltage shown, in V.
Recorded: 3.25 V
